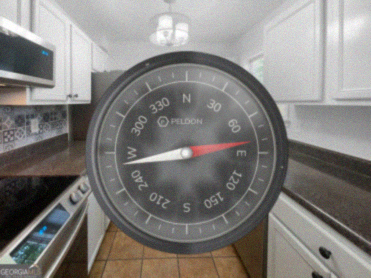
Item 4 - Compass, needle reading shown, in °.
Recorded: 80 °
